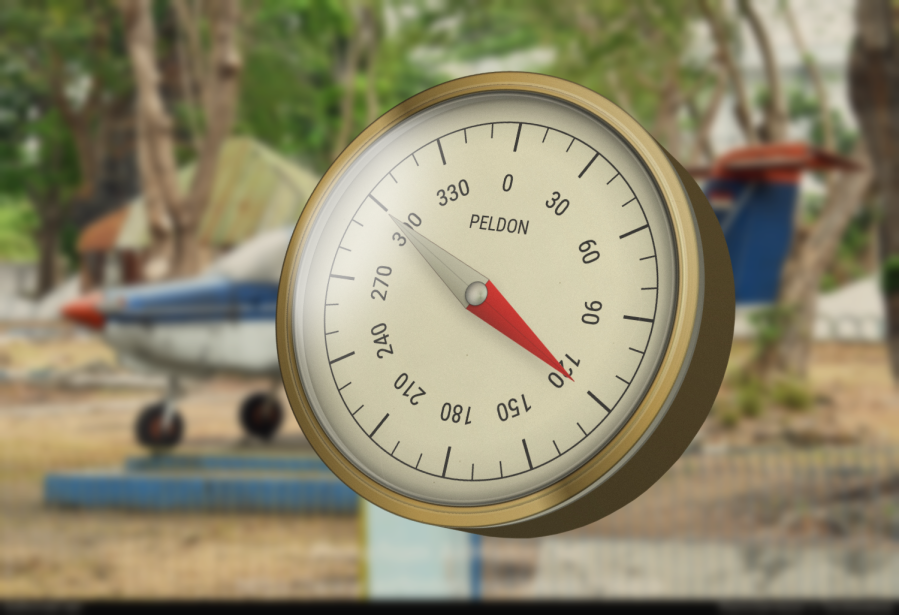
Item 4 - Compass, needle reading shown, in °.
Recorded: 120 °
